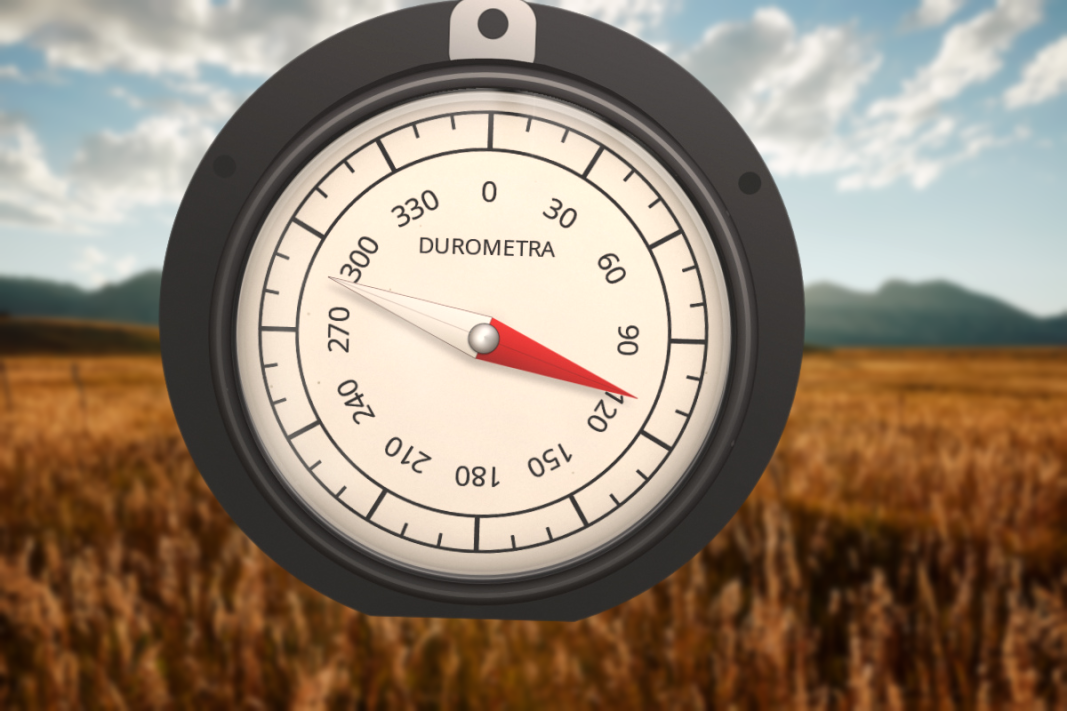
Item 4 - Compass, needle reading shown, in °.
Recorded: 110 °
